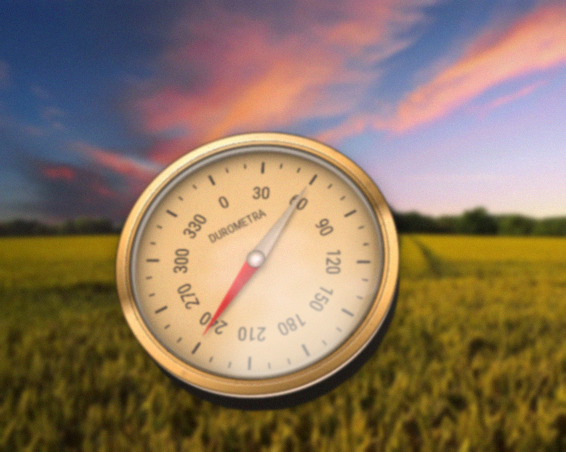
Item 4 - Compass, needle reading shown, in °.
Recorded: 240 °
